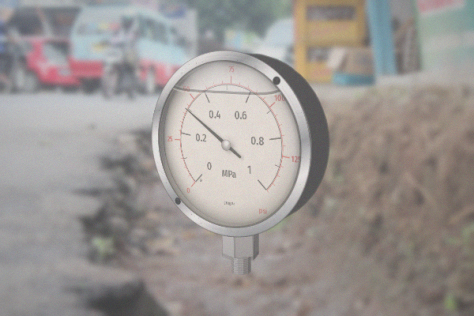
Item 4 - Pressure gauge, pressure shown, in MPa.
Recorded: 0.3 MPa
